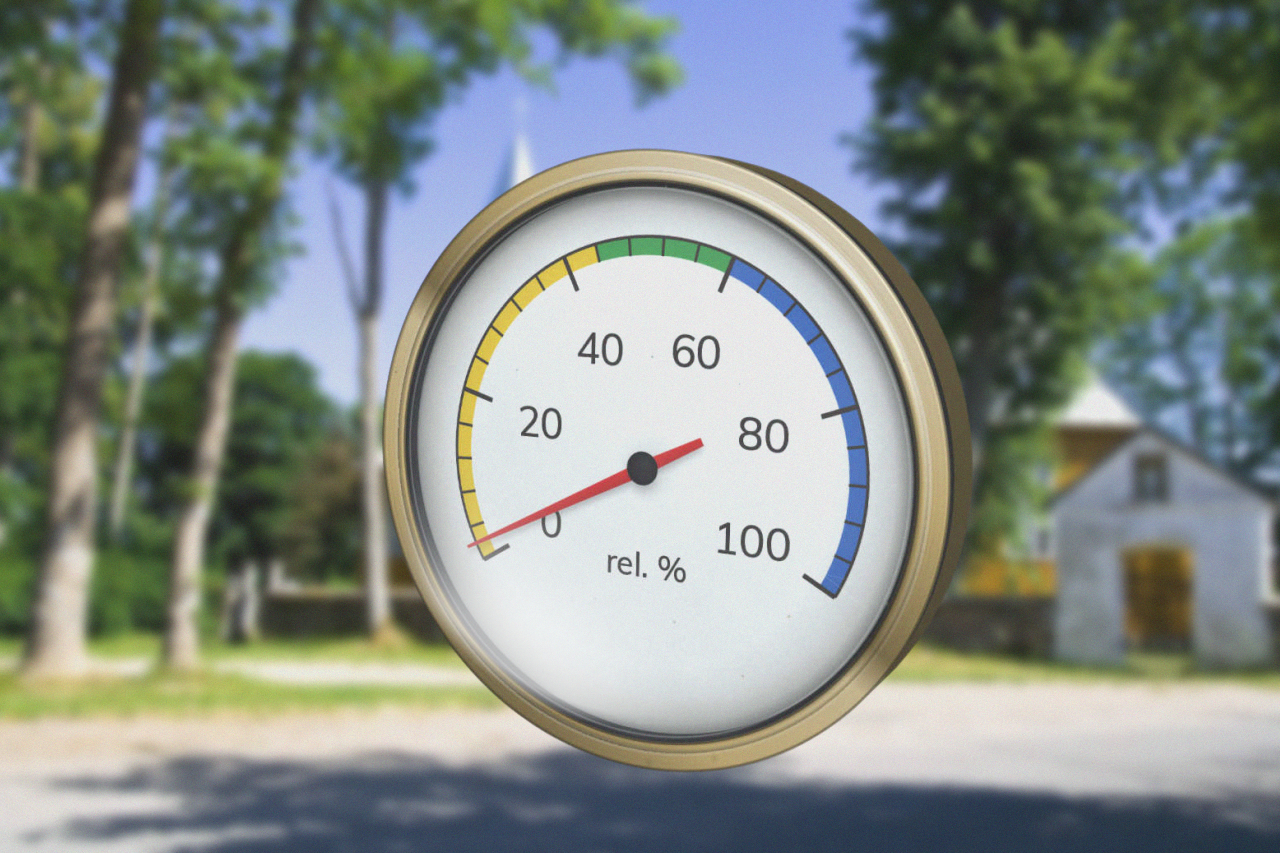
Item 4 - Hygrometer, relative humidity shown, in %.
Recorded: 2 %
